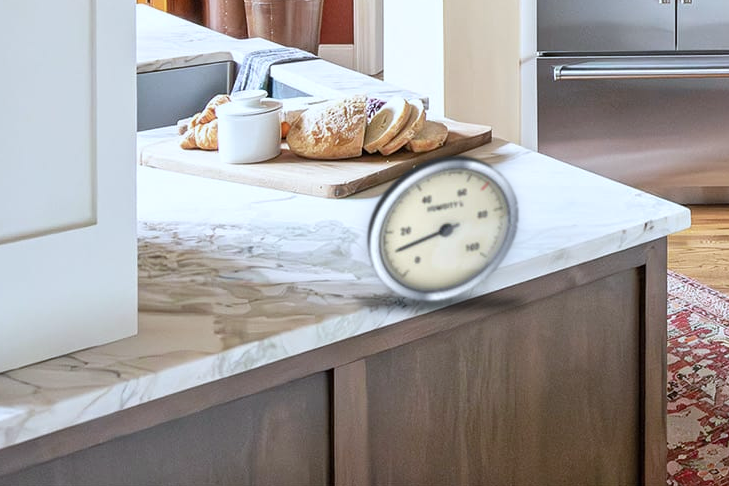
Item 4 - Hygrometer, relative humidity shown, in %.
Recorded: 12 %
